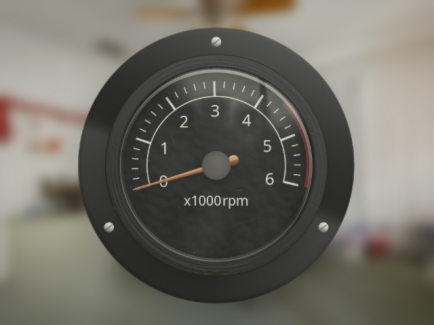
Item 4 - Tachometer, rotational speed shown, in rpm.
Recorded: 0 rpm
